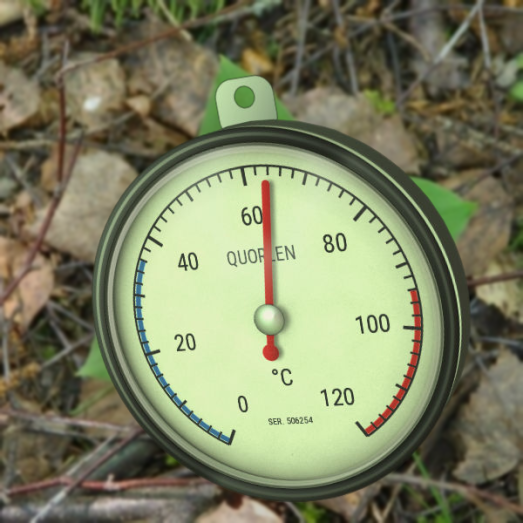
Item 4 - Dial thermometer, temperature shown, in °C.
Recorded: 64 °C
